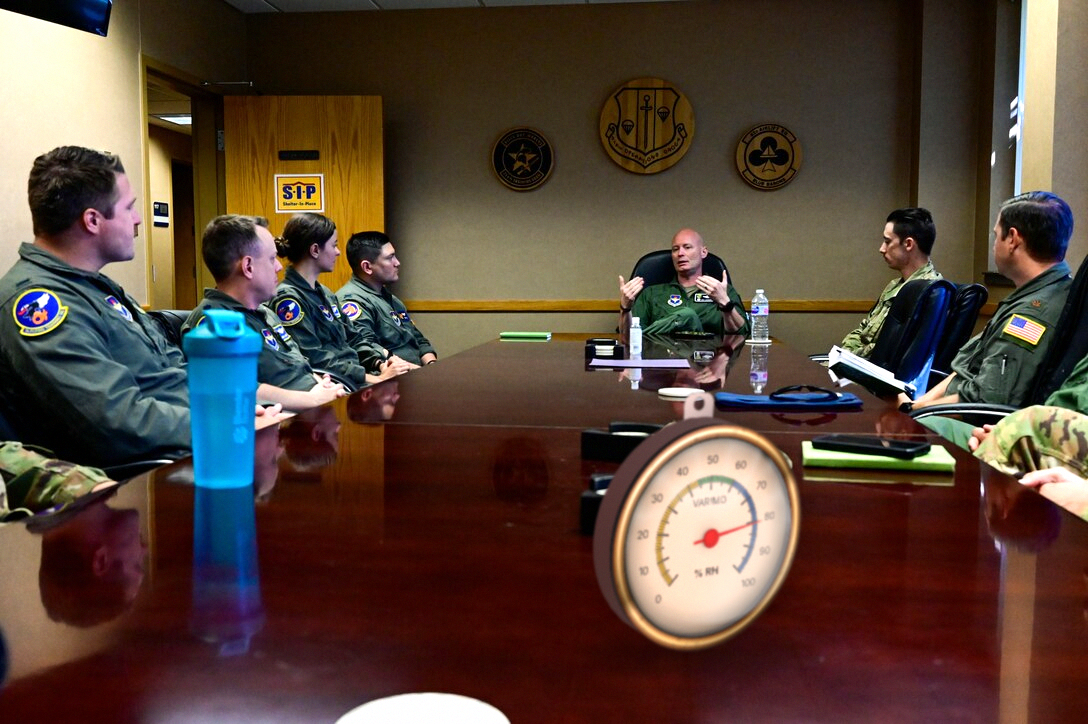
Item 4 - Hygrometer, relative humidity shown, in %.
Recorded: 80 %
